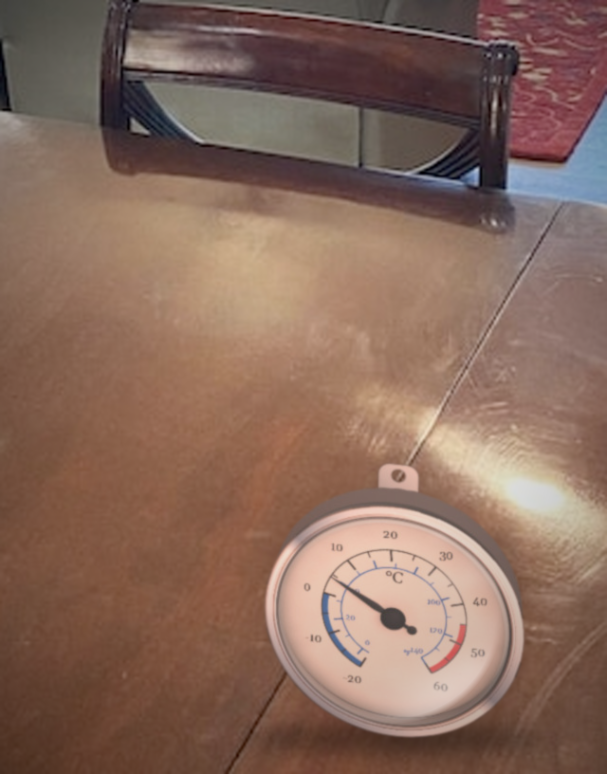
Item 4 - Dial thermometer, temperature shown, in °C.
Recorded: 5 °C
